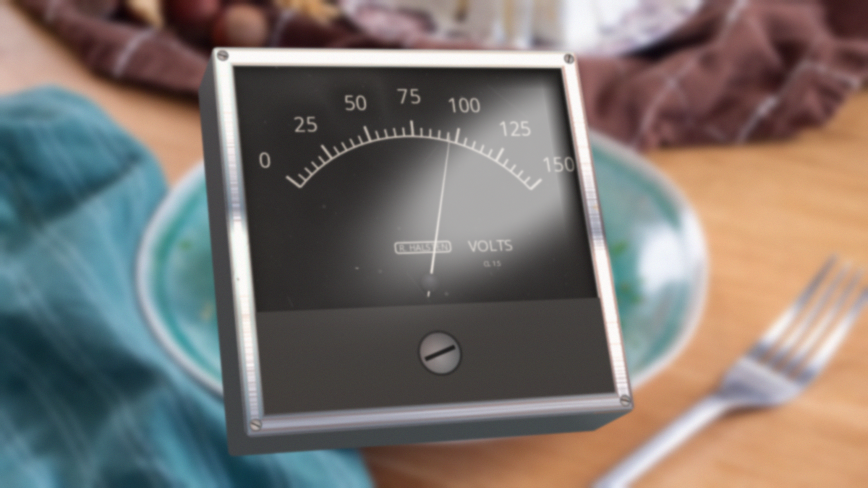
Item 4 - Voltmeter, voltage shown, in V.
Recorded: 95 V
